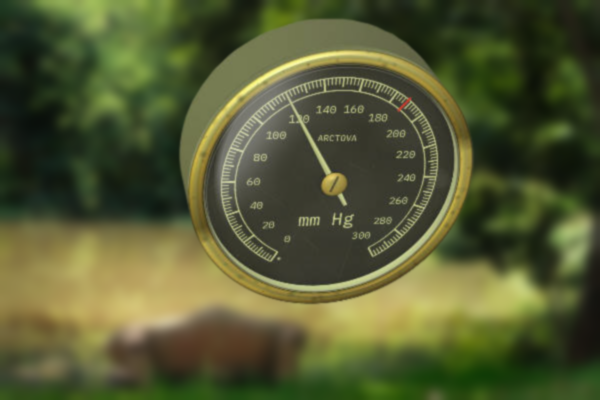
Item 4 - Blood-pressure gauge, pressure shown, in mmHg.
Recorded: 120 mmHg
